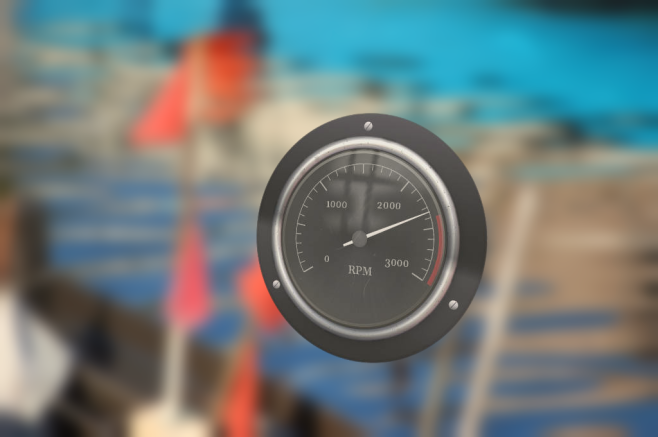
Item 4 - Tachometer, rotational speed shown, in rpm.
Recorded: 2350 rpm
